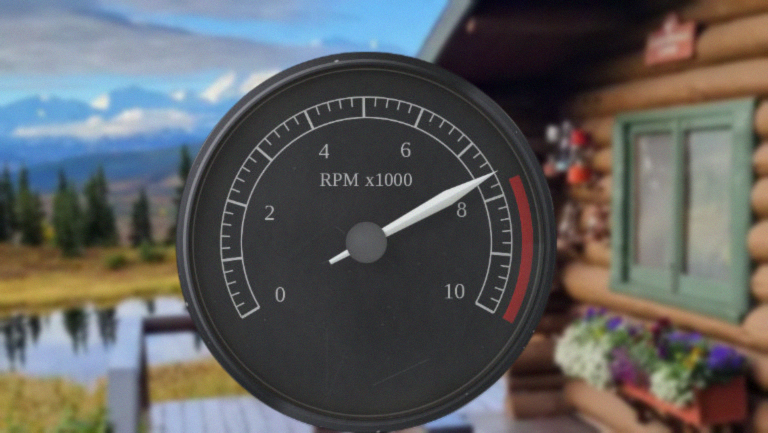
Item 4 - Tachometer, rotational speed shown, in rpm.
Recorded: 7600 rpm
